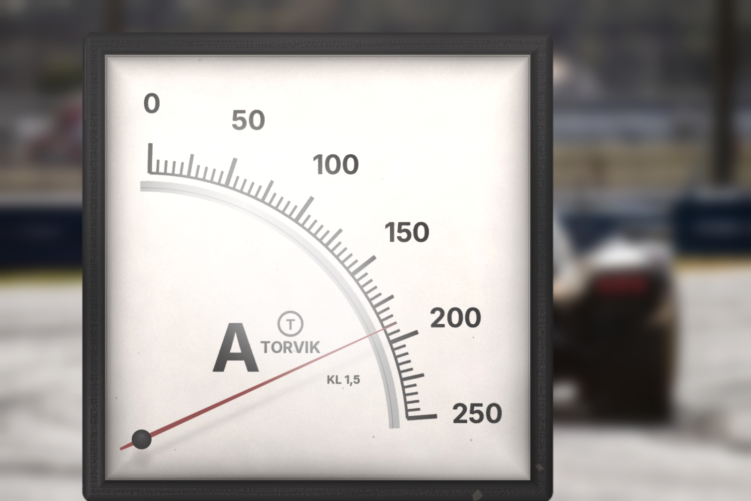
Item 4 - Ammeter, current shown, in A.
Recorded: 190 A
